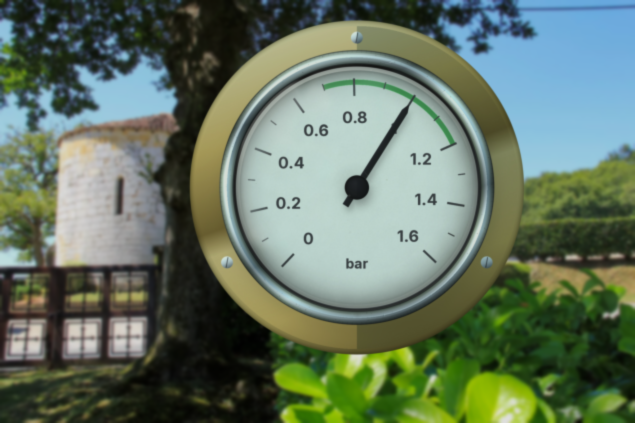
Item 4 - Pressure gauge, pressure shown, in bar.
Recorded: 1 bar
